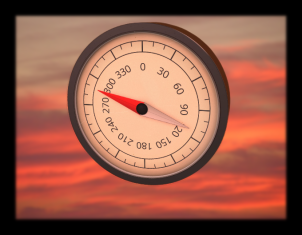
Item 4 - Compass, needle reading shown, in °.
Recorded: 290 °
